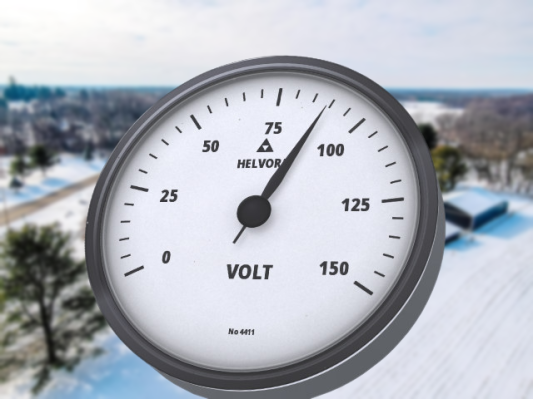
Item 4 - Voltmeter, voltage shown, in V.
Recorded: 90 V
